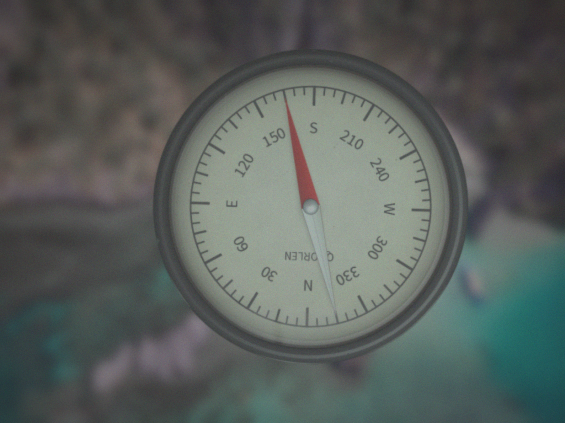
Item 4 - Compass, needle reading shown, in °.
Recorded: 165 °
